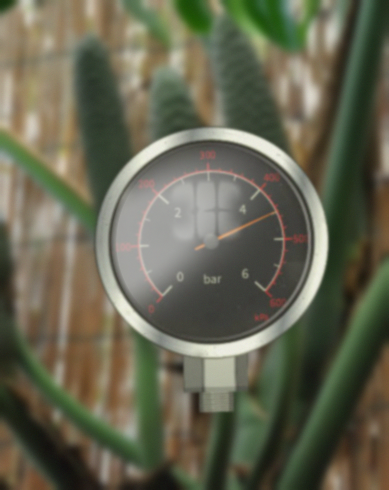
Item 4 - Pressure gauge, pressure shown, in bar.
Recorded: 4.5 bar
